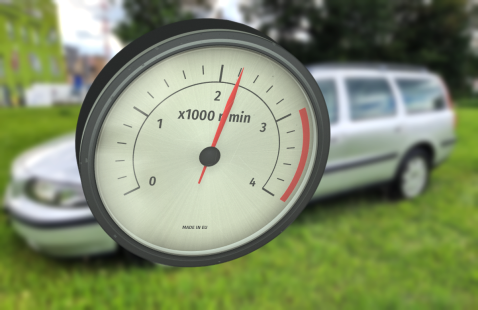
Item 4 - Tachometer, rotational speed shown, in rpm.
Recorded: 2200 rpm
